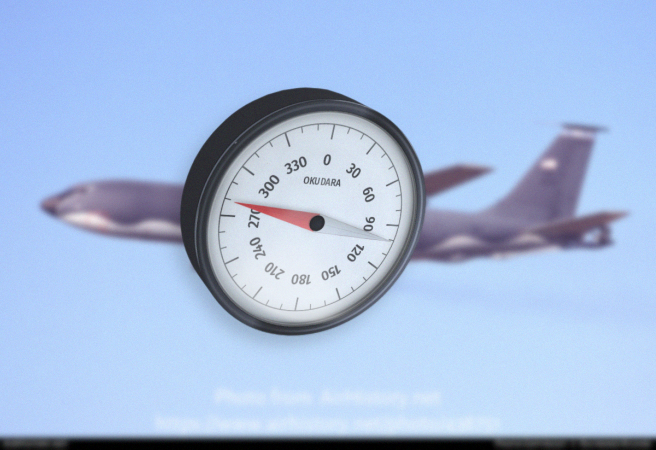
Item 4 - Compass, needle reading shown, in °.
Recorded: 280 °
